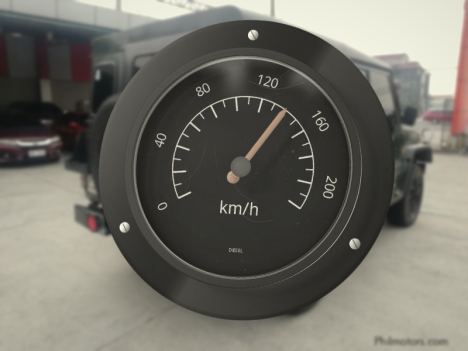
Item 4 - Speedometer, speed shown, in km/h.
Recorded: 140 km/h
